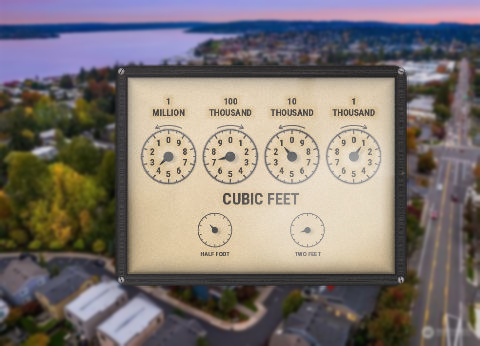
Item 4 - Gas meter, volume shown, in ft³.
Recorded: 371100 ft³
